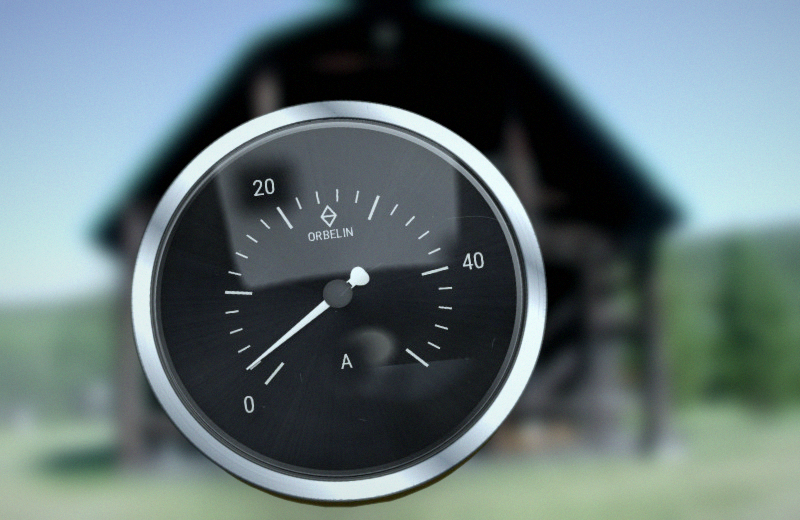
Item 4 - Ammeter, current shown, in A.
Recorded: 2 A
